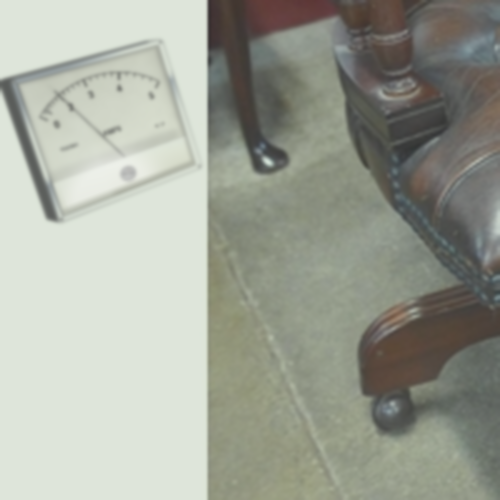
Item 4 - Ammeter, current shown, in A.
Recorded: 2 A
